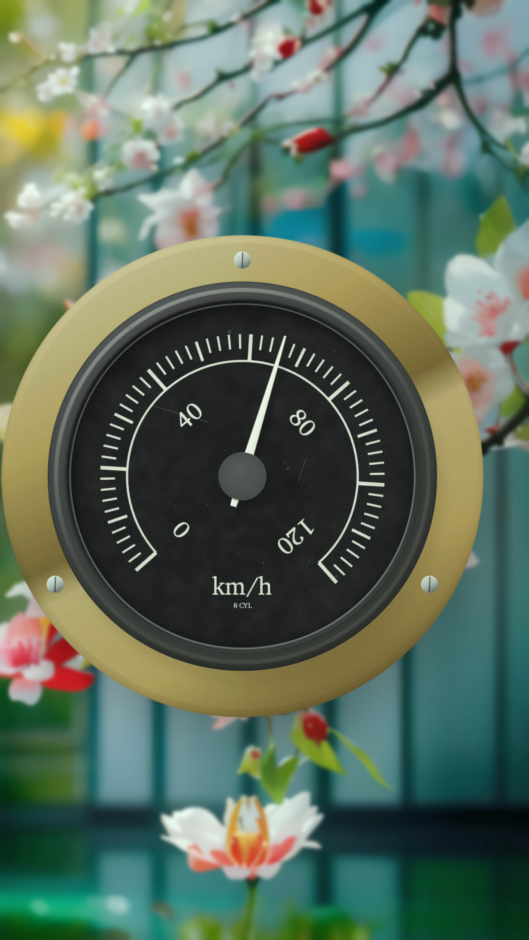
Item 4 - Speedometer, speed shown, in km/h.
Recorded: 66 km/h
